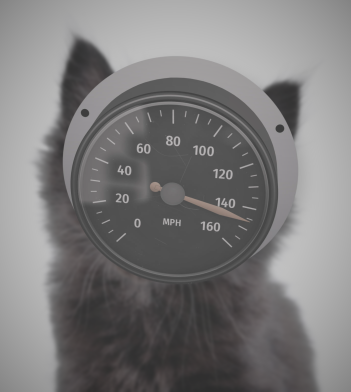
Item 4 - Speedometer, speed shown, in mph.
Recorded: 145 mph
